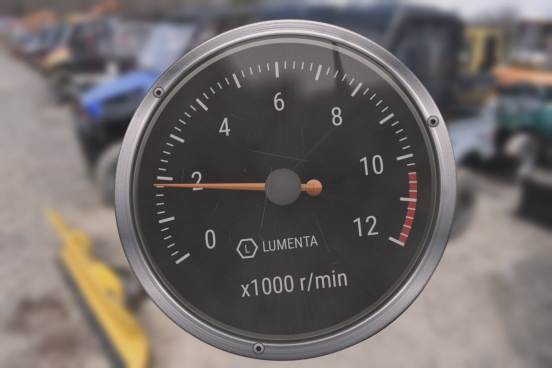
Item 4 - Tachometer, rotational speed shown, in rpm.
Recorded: 1800 rpm
